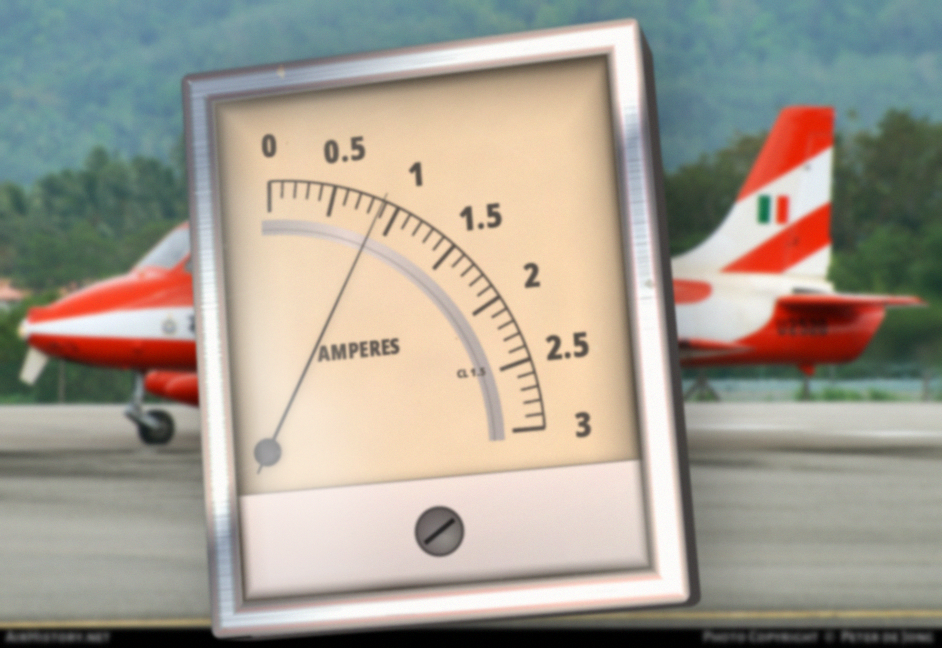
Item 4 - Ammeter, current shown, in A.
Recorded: 0.9 A
